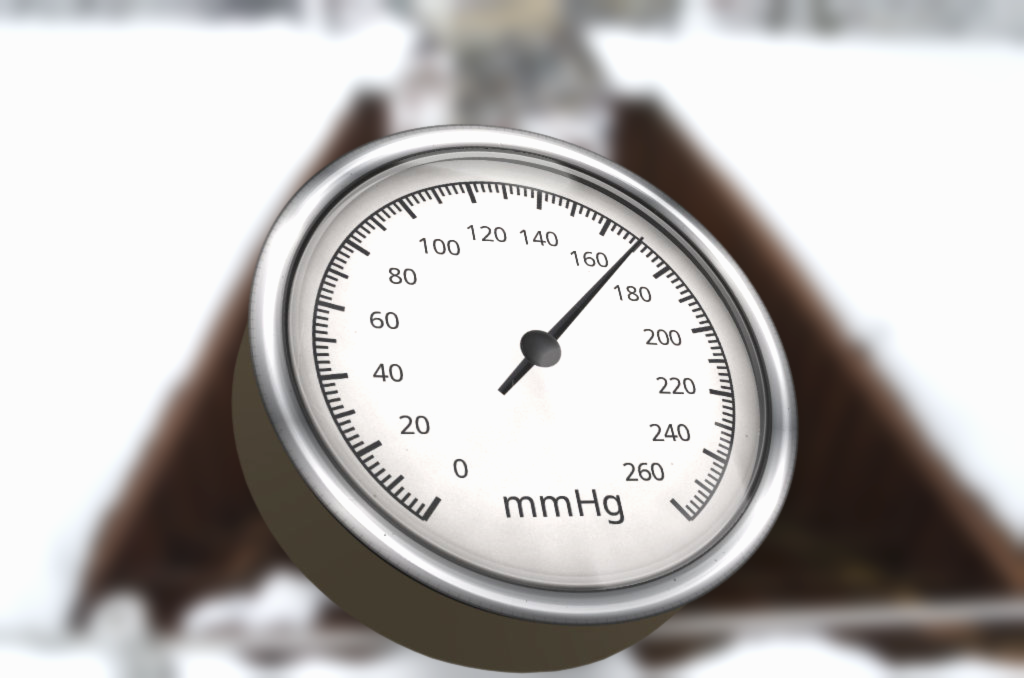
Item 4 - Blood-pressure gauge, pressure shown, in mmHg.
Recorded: 170 mmHg
